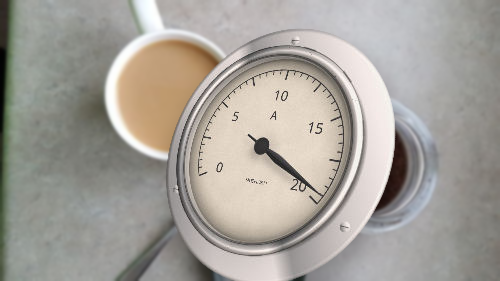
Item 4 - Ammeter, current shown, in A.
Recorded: 19.5 A
